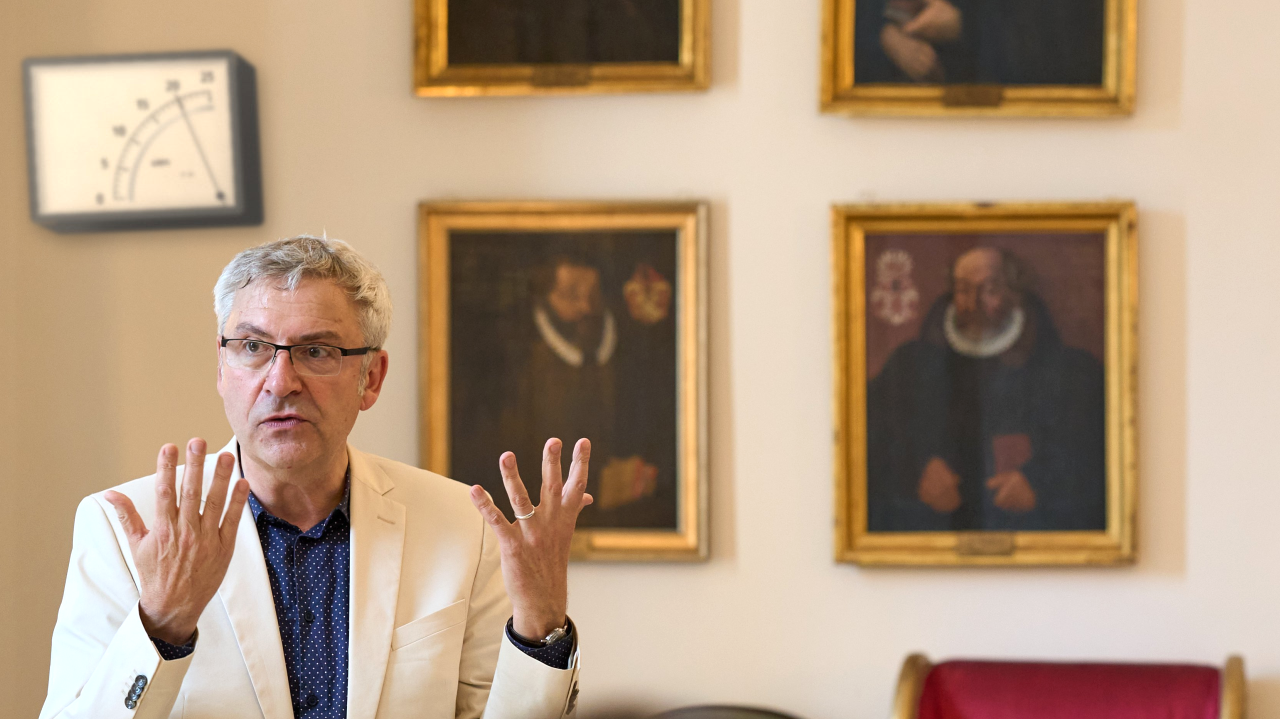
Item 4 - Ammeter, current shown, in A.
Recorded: 20 A
